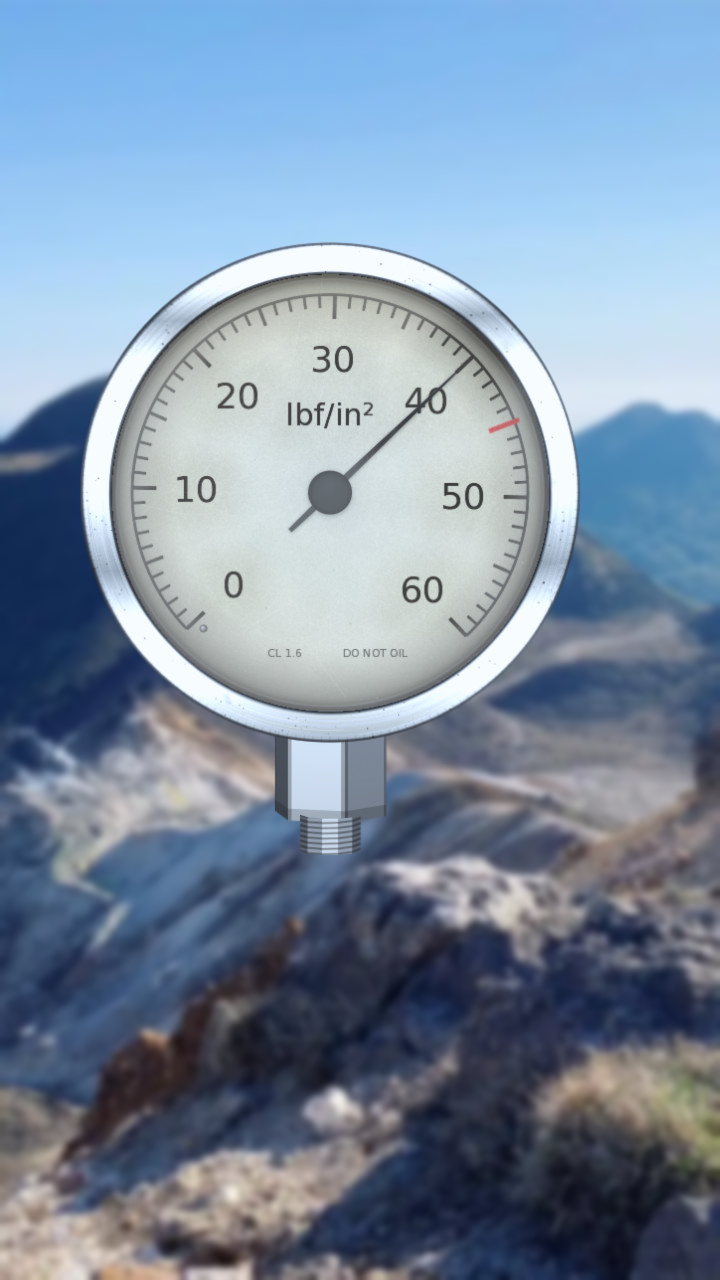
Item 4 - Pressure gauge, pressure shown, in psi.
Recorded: 40 psi
